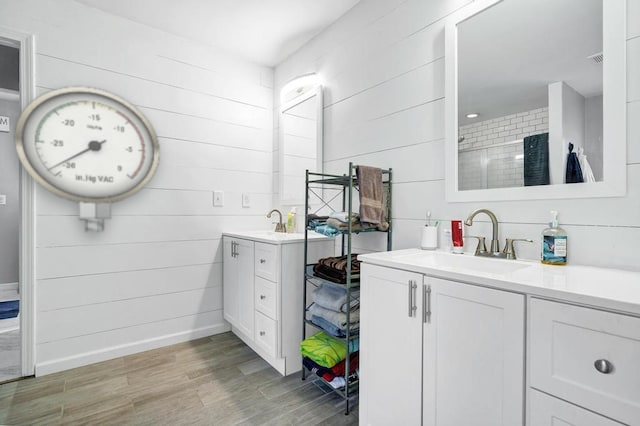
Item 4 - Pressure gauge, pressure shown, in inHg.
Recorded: -29 inHg
